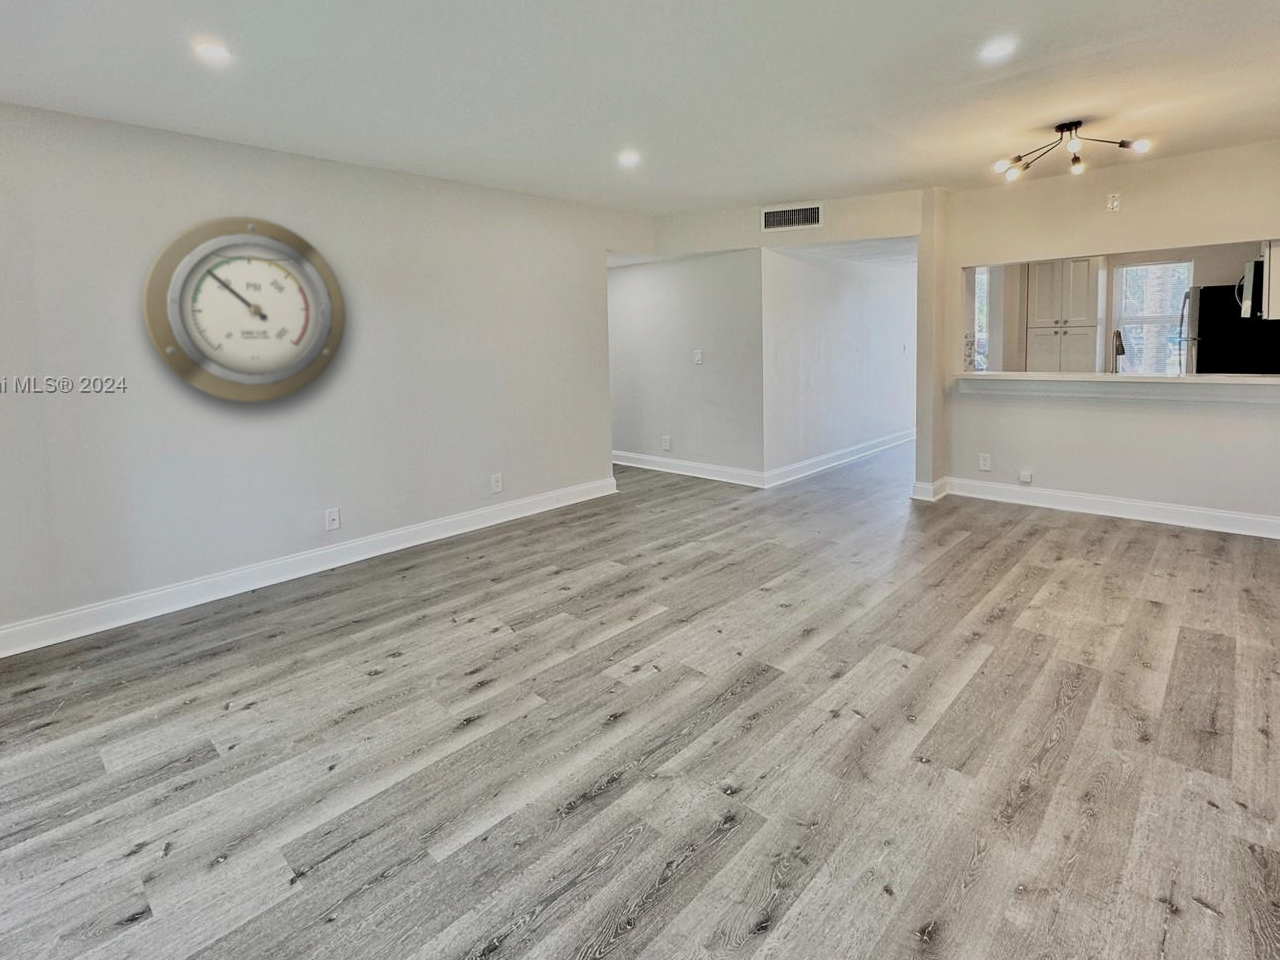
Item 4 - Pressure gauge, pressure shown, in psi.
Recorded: 100 psi
